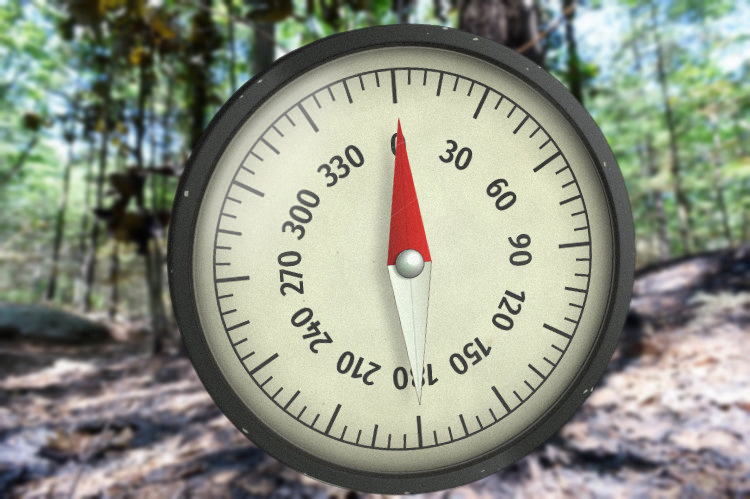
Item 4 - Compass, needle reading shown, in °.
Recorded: 0 °
